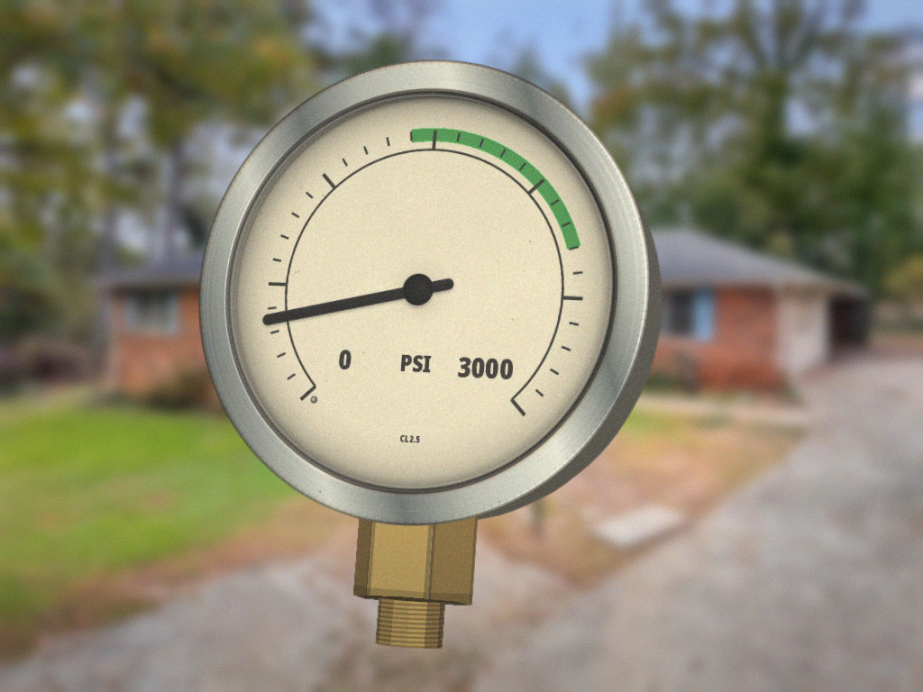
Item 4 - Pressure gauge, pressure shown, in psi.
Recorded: 350 psi
